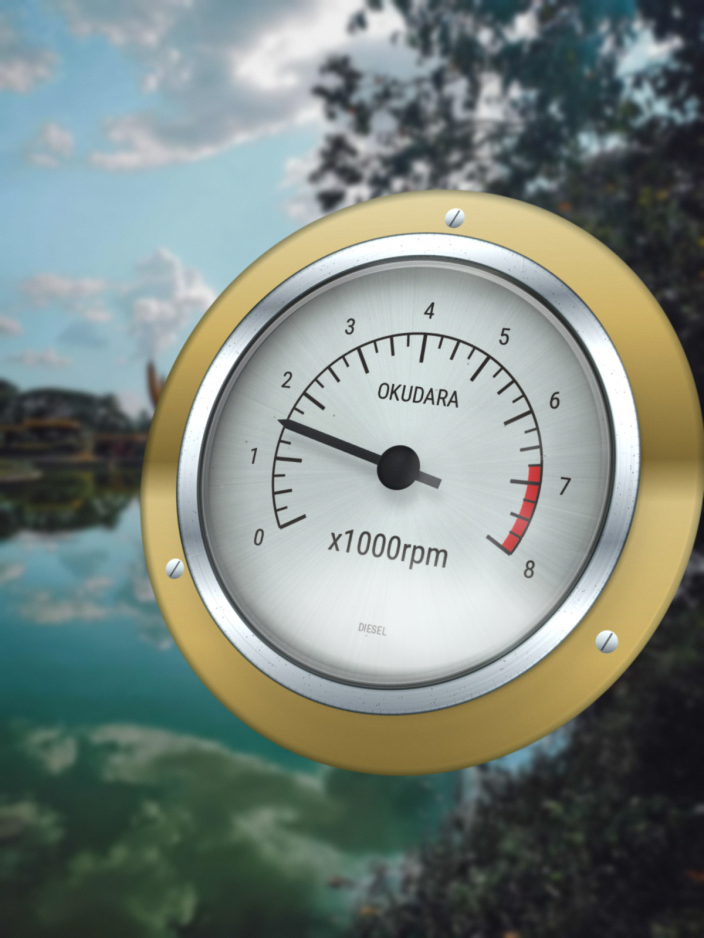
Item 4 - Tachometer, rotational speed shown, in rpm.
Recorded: 1500 rpm
